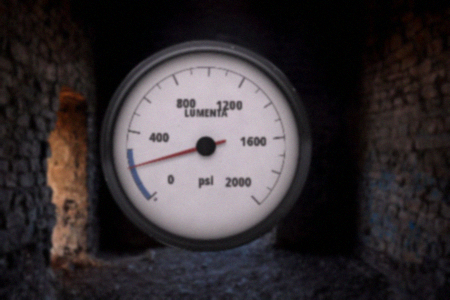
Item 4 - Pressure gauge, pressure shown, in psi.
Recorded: 200 psi
